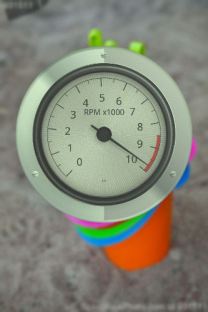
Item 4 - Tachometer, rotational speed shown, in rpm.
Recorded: 9750 rpm
